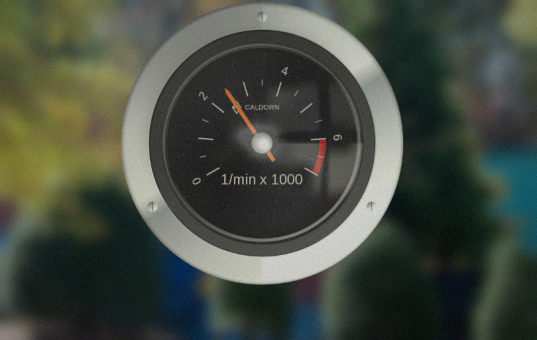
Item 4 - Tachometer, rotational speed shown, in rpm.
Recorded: 2500 rpm
